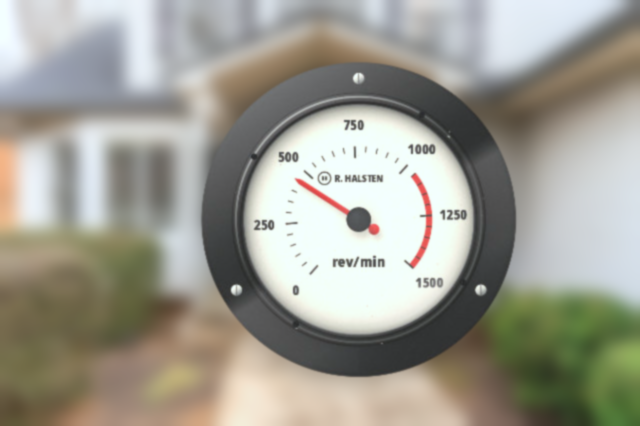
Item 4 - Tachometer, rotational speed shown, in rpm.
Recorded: 450 rpm
